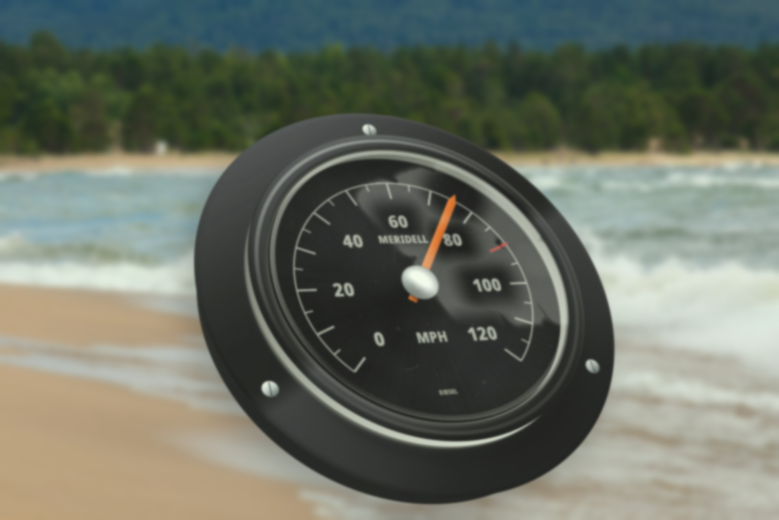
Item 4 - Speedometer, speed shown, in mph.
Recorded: 75 mph
